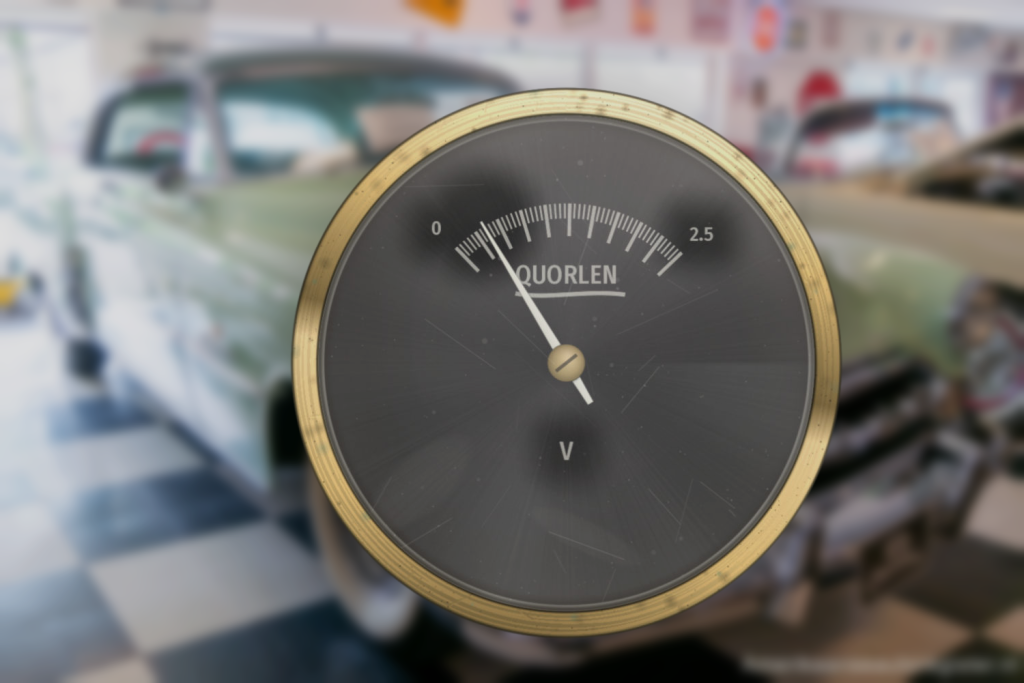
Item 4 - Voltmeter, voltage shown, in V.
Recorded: 0.35 V
